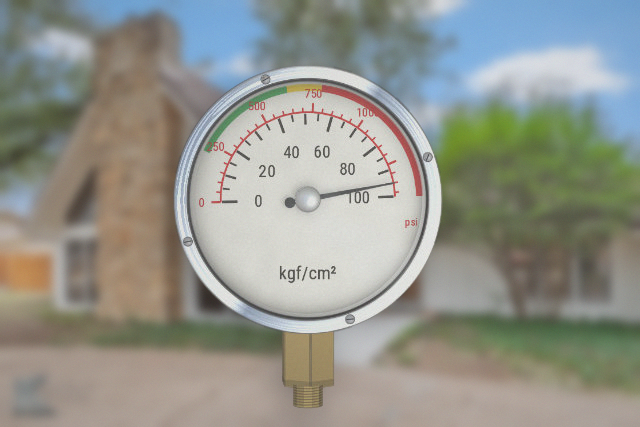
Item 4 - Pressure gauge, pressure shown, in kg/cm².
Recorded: 95 kg/cm²
